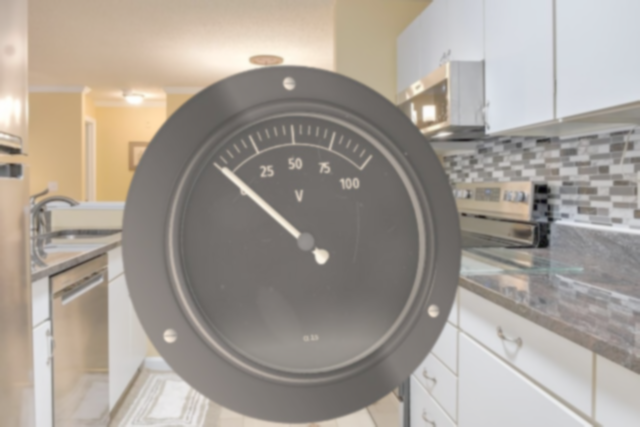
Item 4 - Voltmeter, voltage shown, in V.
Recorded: 0 V
